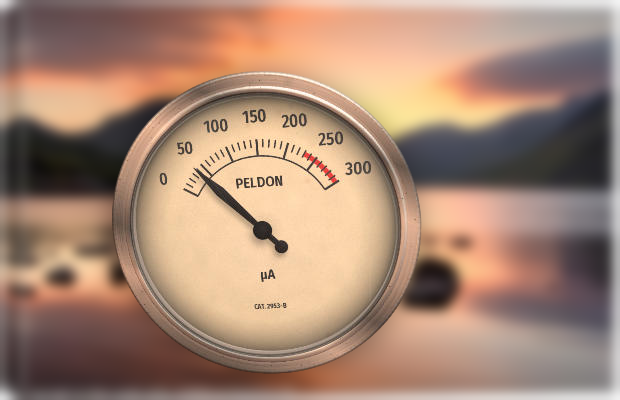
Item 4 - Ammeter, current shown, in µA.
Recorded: 40 µA
